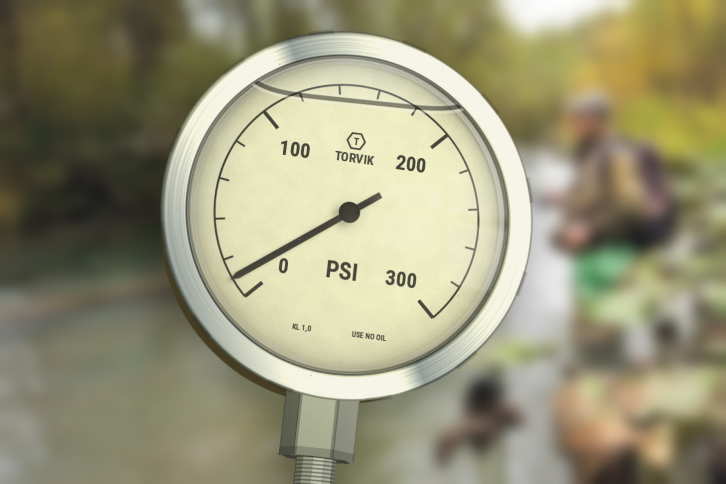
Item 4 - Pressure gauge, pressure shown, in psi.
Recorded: 10 psi
